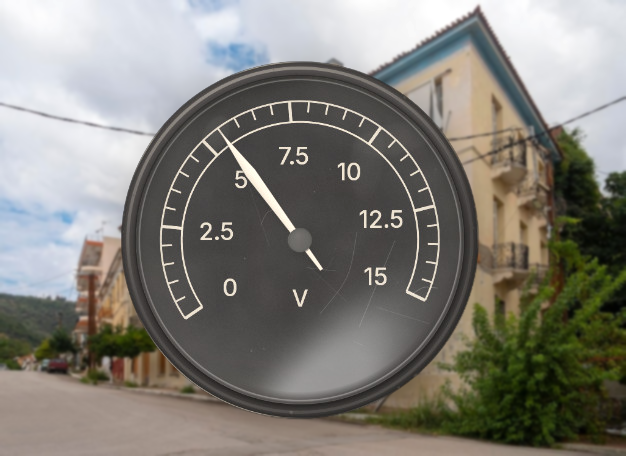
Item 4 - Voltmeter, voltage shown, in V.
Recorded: 5.5 V
